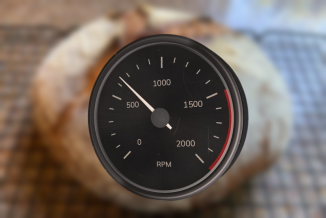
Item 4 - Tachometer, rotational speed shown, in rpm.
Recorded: 650 rpm
